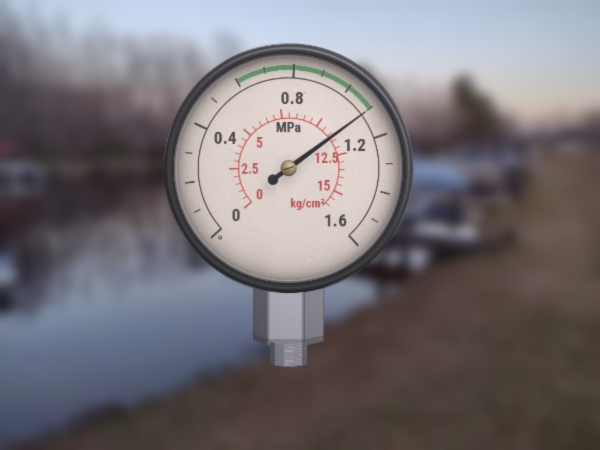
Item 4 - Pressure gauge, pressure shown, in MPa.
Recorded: 1.1 MPa
